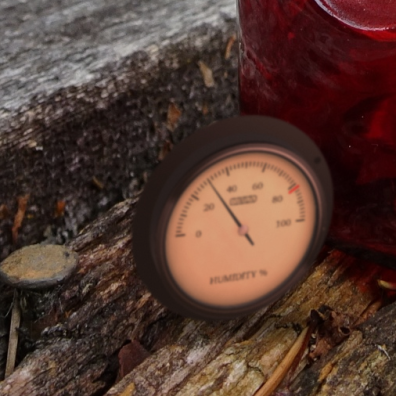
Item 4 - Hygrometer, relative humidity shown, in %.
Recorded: 30 %
